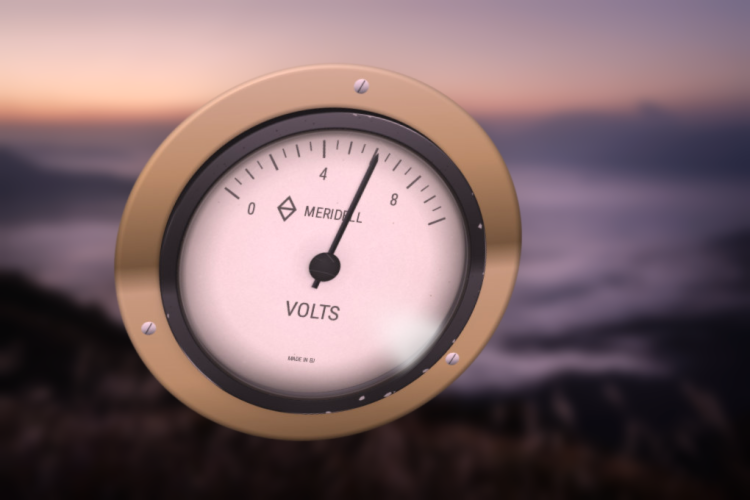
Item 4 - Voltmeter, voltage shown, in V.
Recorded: 6 V
